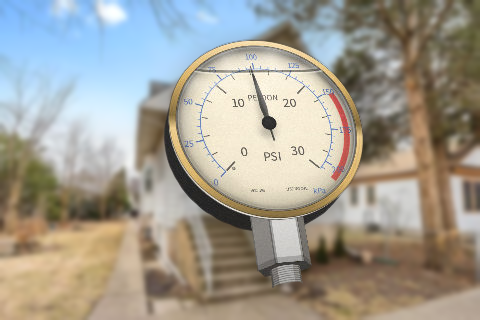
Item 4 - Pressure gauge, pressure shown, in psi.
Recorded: 14 psi
